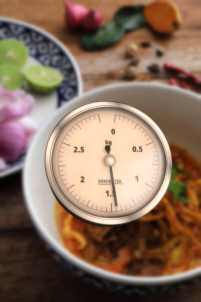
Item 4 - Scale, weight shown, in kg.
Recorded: 1.45 kg
